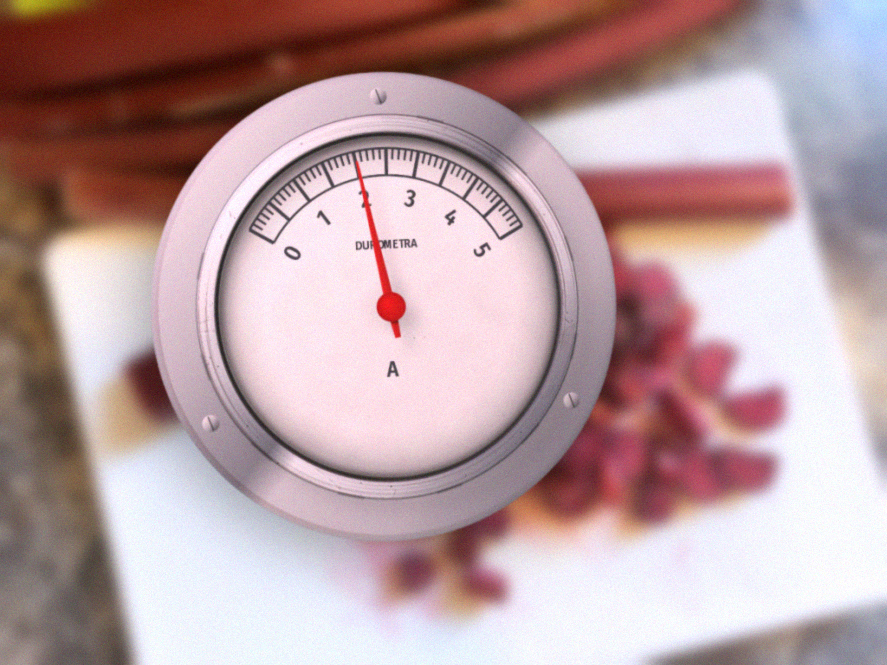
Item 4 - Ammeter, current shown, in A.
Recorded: 2 A
